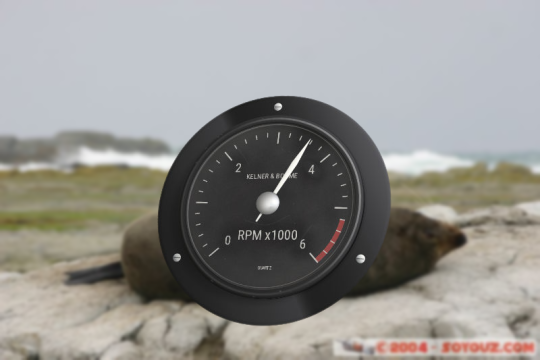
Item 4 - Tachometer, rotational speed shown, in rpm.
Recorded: 3600 rpm
